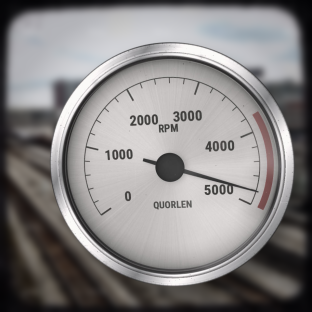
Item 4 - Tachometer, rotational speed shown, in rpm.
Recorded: 4800 rpm
